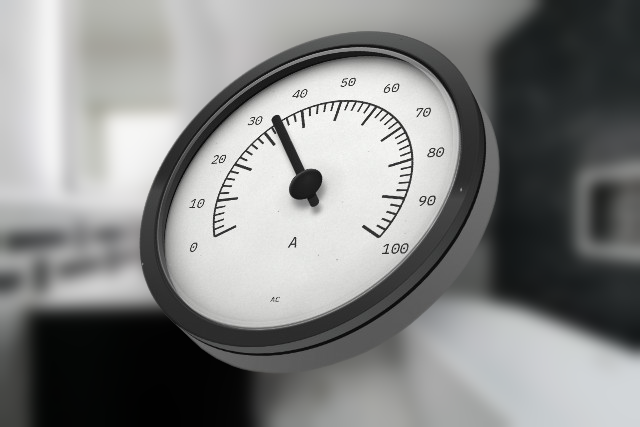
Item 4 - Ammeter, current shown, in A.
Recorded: 34 A
